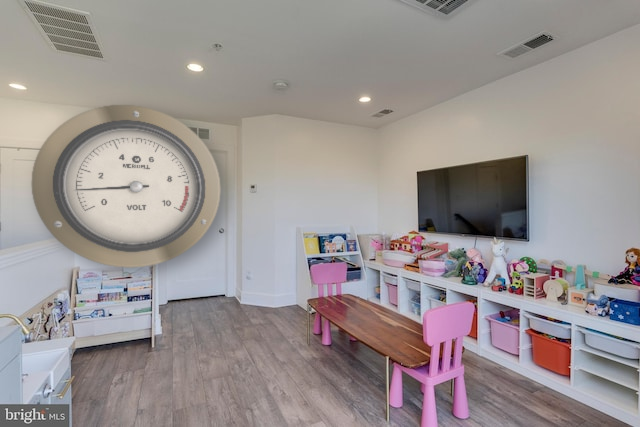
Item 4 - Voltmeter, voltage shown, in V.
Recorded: 1 V
